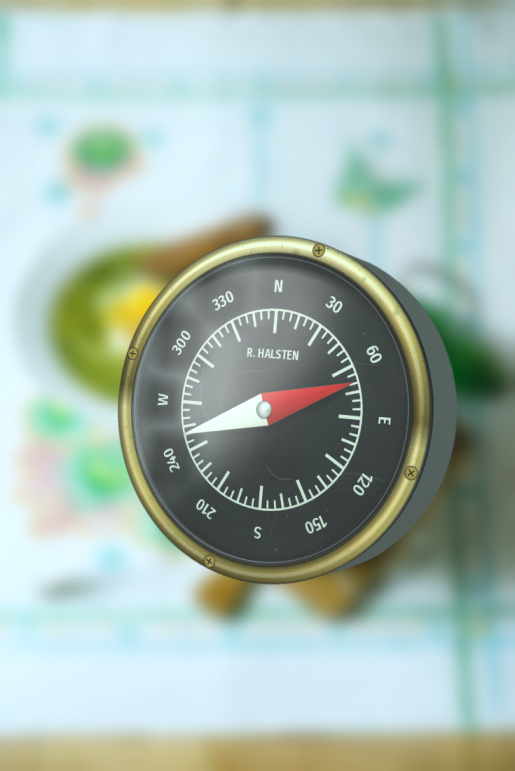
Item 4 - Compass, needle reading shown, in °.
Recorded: 70 °
